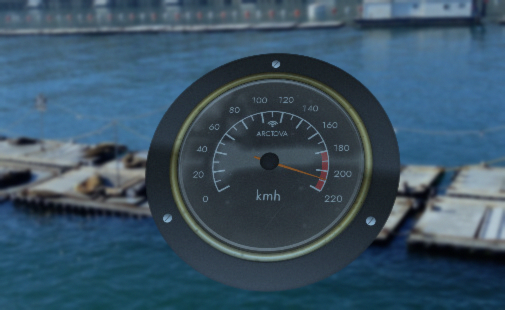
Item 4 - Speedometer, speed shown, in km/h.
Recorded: 210 km/h
